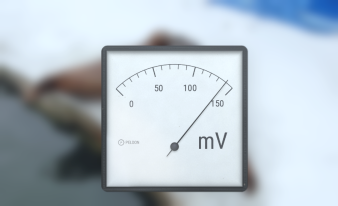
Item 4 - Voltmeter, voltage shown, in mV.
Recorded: 140 mV
